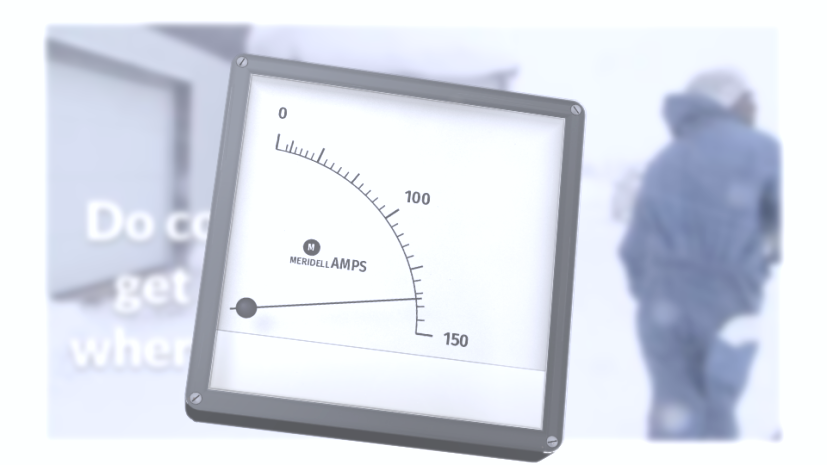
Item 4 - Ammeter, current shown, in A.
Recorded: 137.5 A
